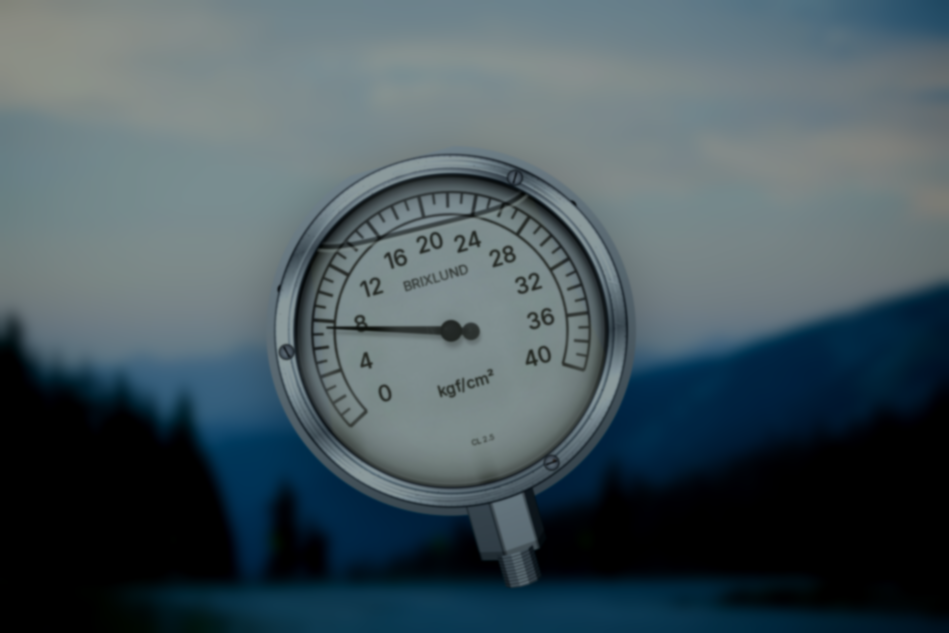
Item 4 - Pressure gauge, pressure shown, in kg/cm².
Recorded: 7.5 kg/cm²
